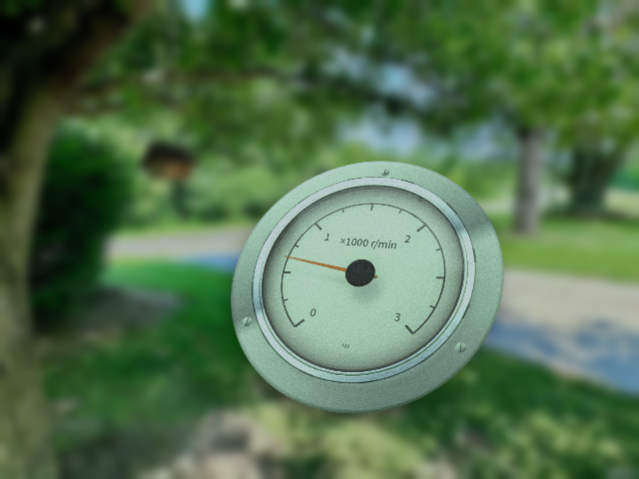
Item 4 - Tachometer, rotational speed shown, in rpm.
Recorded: 625 rpm
